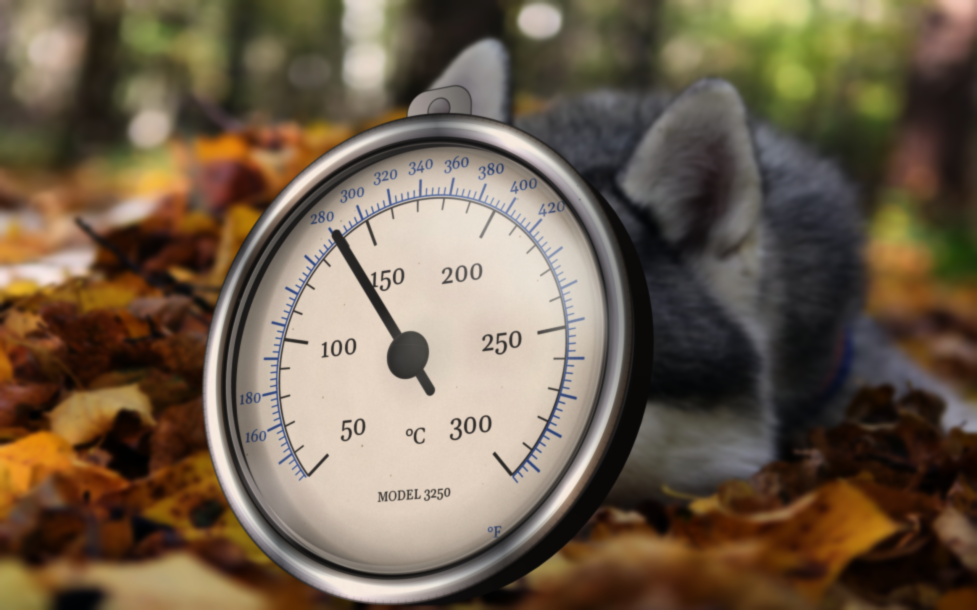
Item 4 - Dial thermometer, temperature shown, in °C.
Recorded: 140 °C
